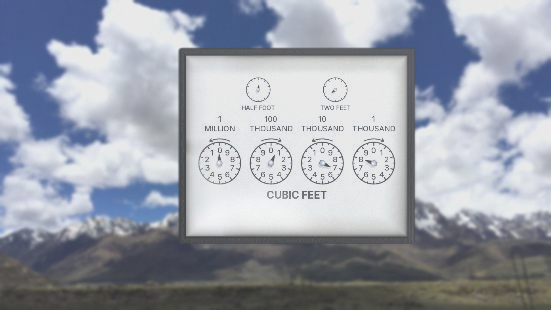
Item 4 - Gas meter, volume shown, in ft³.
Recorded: 6800 ft³
